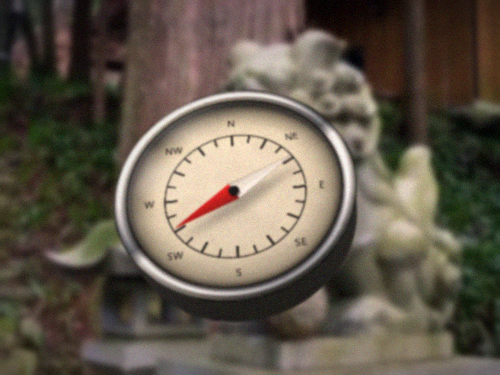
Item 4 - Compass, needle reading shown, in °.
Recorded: 240 °
